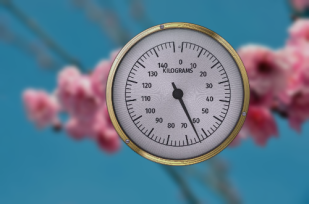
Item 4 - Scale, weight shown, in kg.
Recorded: 64 kg
